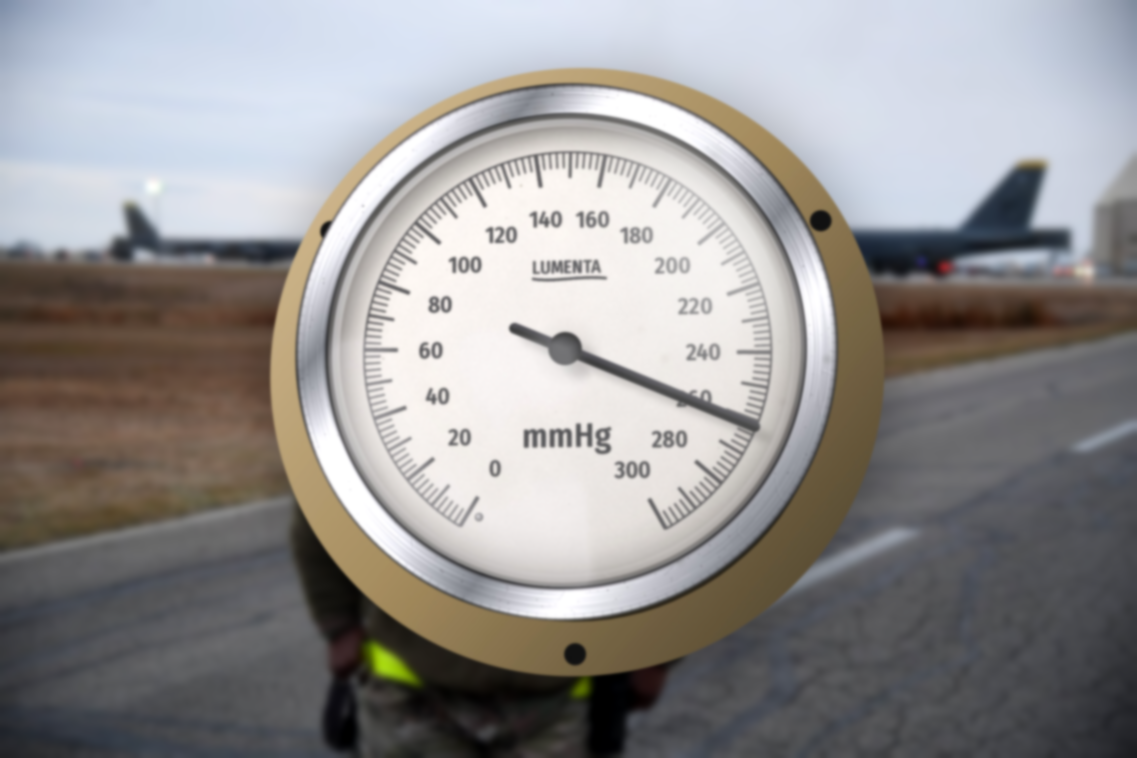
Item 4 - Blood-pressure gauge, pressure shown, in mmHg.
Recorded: 262 mmHg
